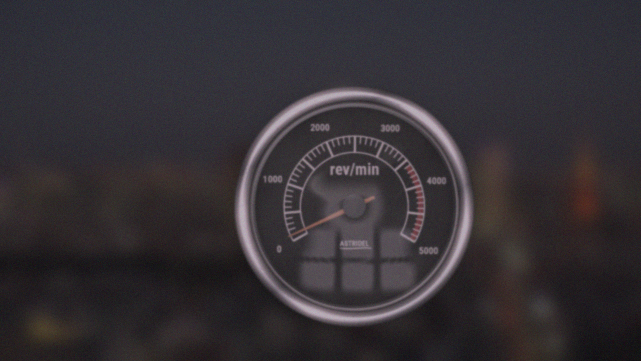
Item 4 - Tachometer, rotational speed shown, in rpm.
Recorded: 100 rpm
